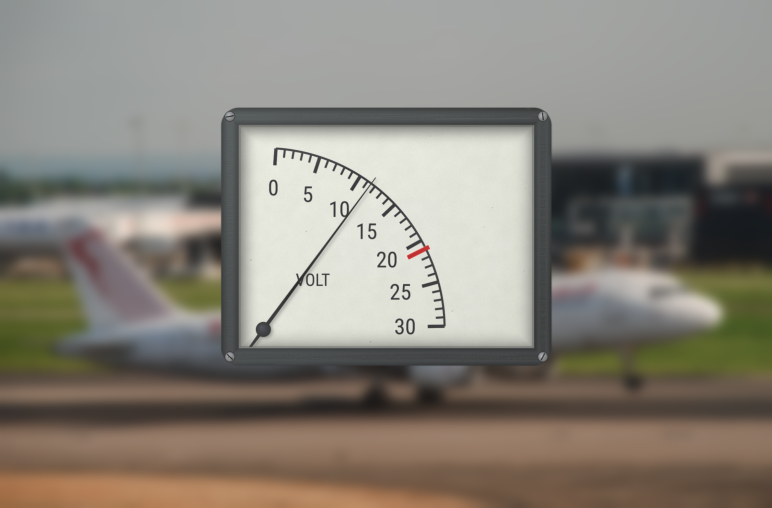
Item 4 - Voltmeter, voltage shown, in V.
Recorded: 11.5 V
